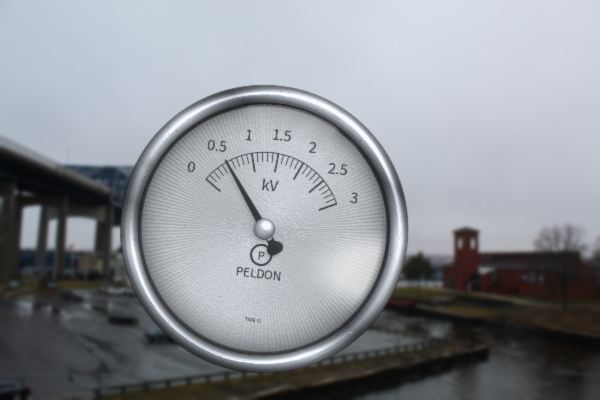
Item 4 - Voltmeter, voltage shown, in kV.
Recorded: 0.5 kV
